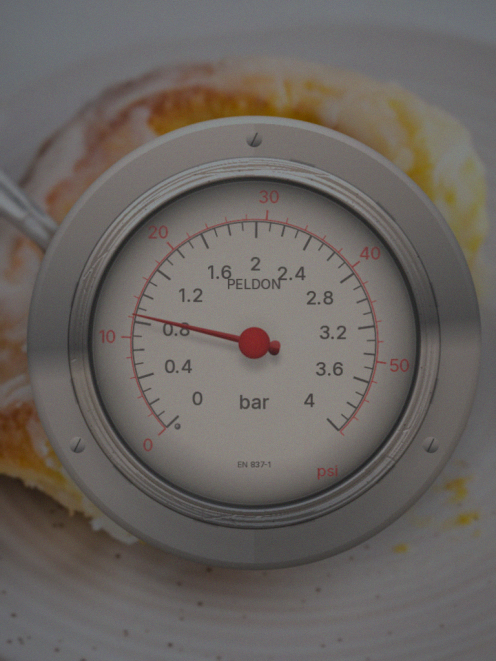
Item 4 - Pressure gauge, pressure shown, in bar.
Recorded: 0.85 bar
